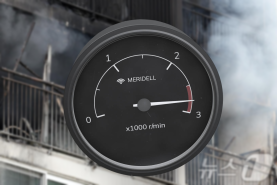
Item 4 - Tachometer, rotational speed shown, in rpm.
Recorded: 2750 rpm
